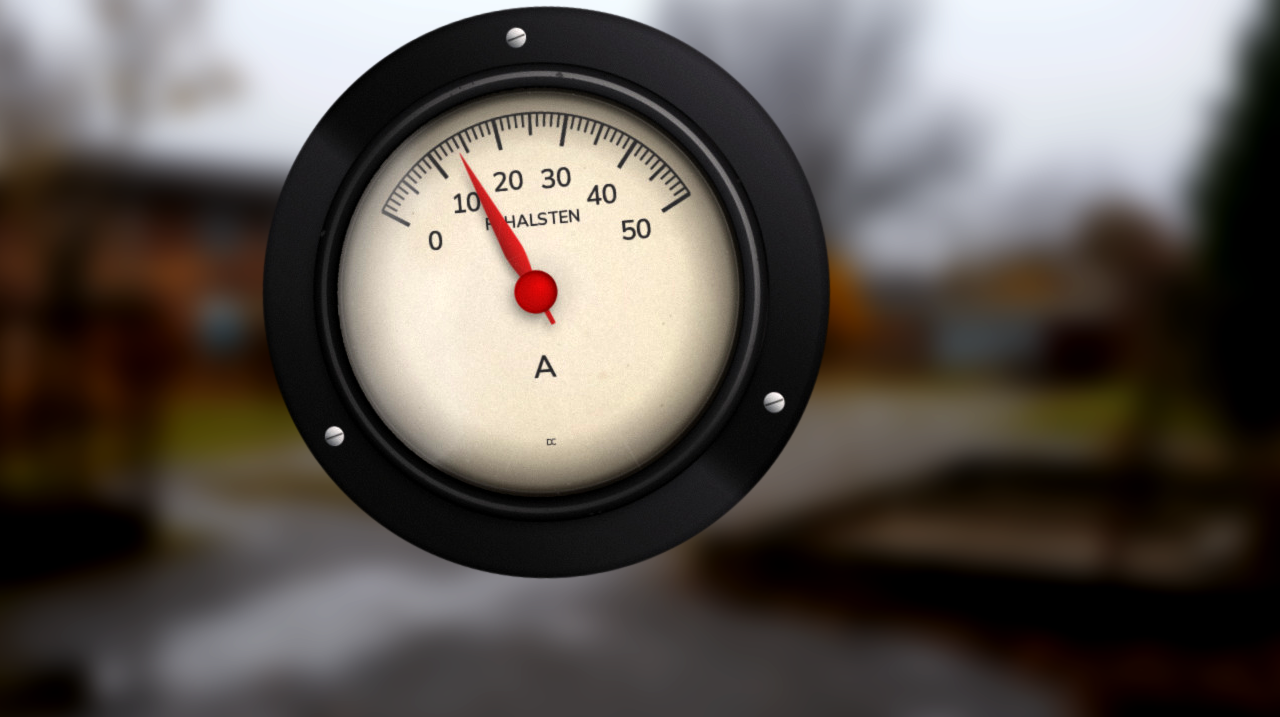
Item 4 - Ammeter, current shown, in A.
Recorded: 14 A
